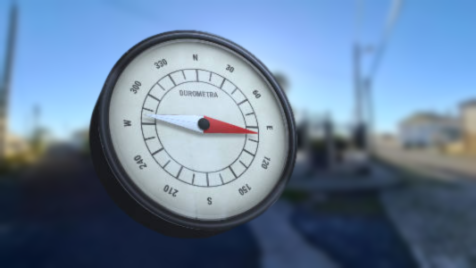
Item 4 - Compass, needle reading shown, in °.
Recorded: 97.5 °
